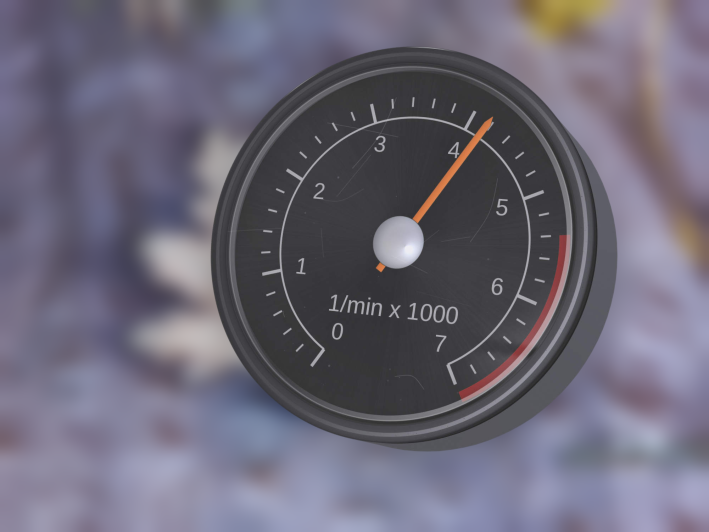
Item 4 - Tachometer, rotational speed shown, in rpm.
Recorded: 4200 rpm
